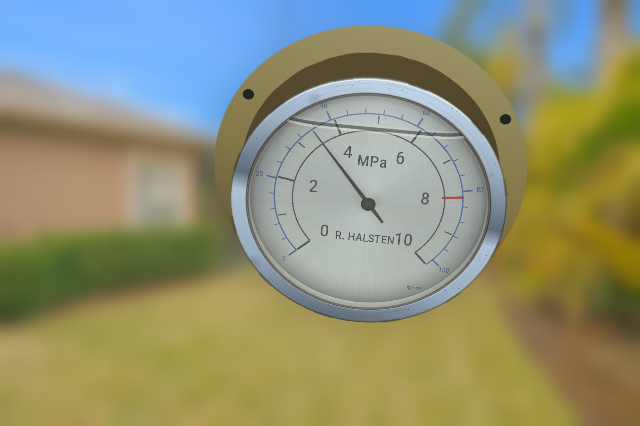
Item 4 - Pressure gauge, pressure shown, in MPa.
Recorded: 3.5 MPa
